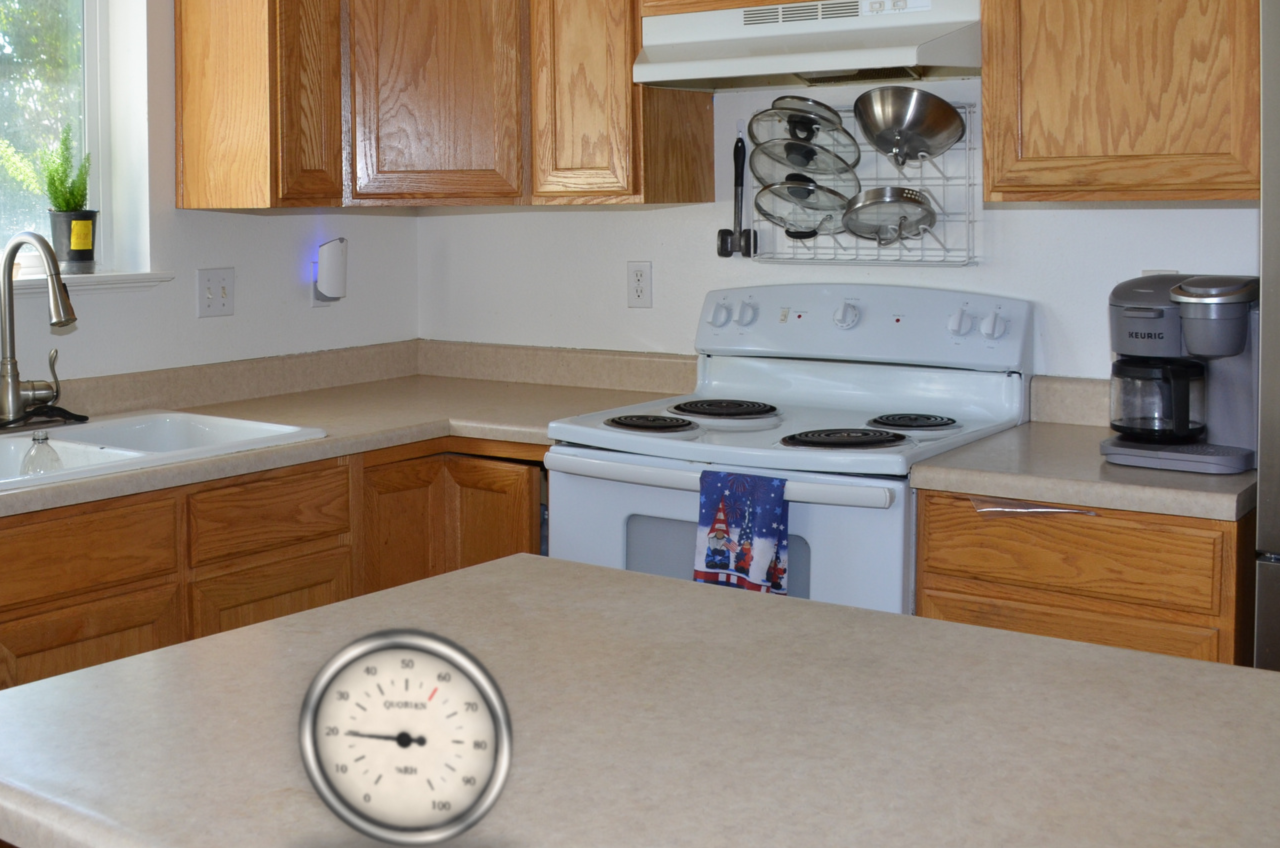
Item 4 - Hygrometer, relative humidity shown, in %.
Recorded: 20 %
